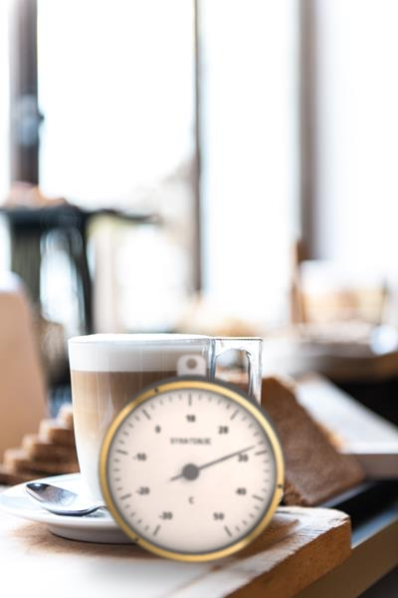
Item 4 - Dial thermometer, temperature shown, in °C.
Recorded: 28 °C
